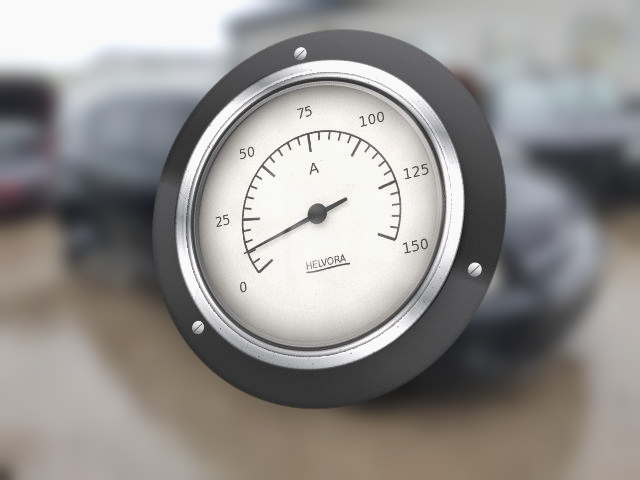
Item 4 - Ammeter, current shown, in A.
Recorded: 10 A
